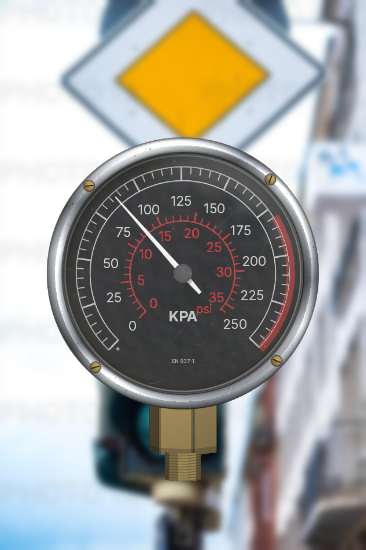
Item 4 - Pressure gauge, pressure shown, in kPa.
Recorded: 87.5 kPa
